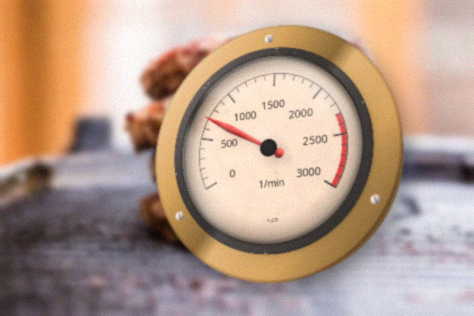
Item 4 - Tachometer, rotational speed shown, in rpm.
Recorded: 700 rpm
